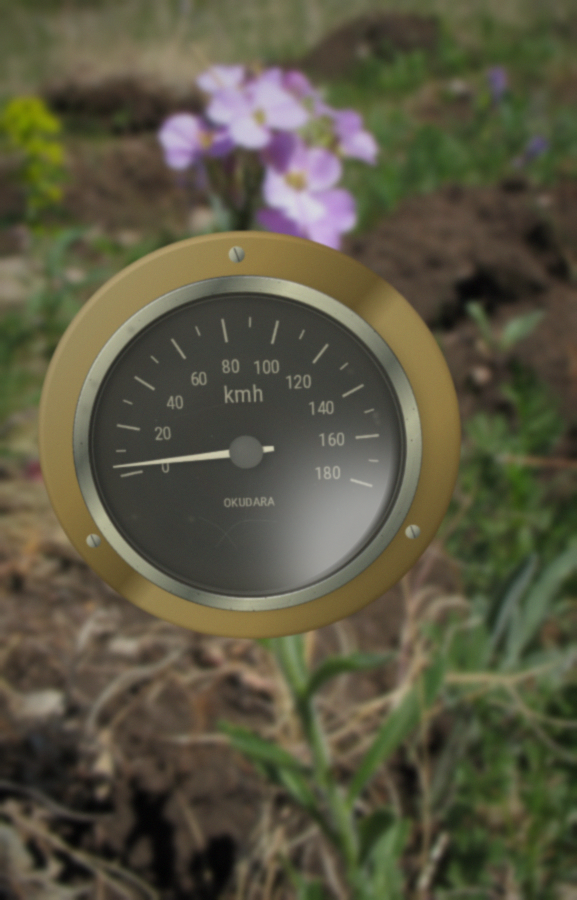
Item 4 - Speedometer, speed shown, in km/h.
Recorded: 5 km/h
